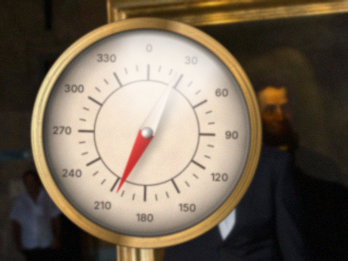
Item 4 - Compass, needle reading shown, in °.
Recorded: 205 °
